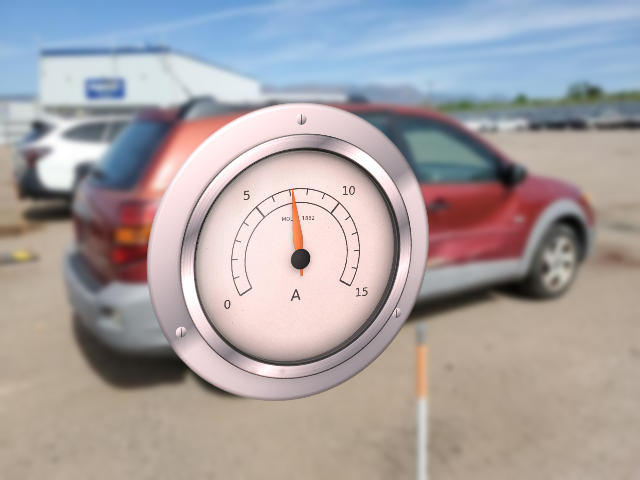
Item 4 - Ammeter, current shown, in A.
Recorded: 7 A
